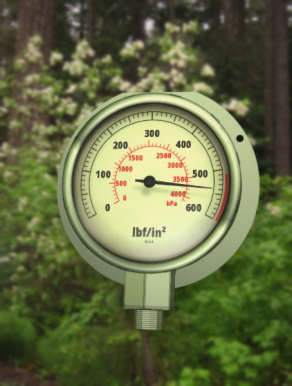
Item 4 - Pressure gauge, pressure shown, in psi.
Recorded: 540 psi
